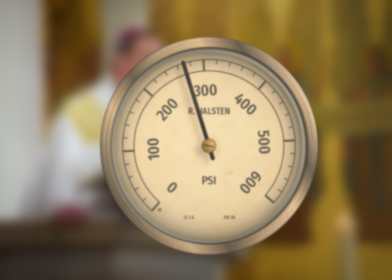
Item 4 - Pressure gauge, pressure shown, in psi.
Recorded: 270 psi
